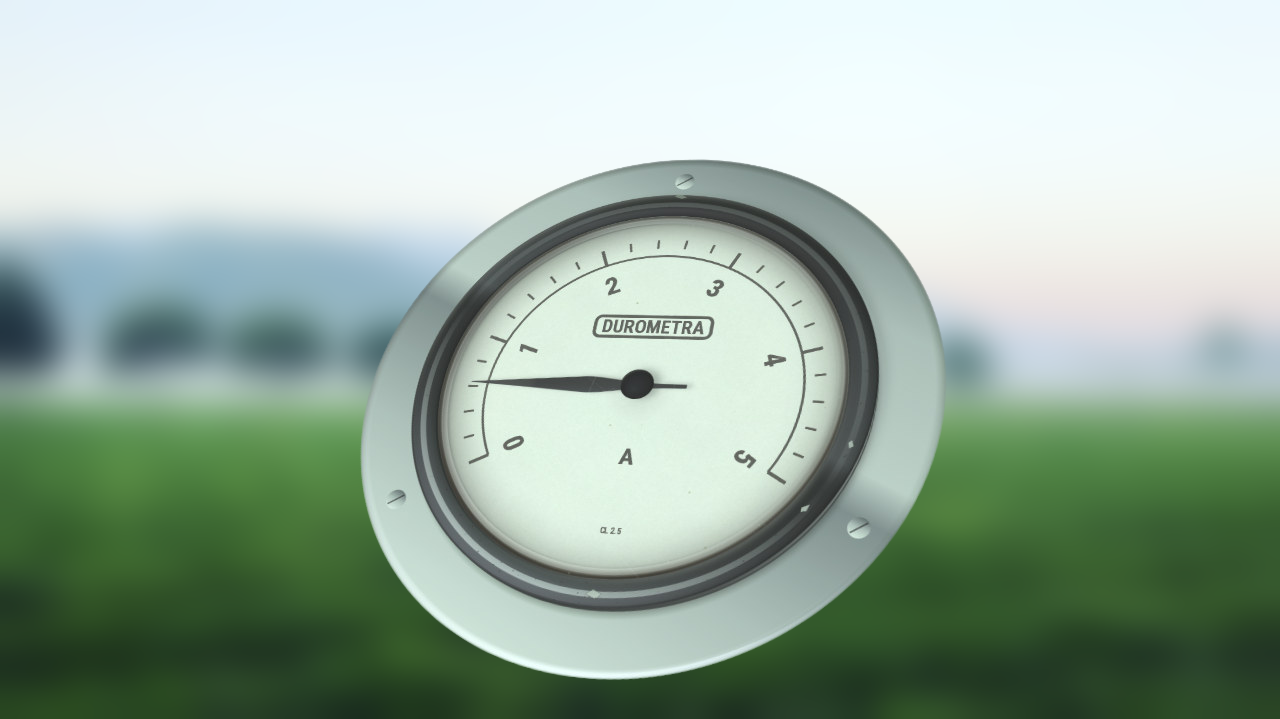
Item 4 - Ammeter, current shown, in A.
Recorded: 0.6 A
